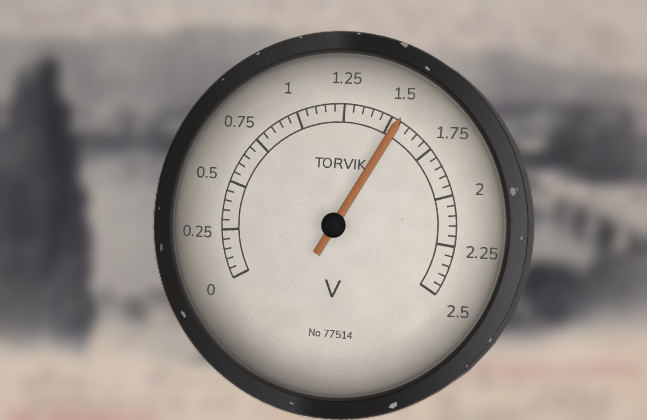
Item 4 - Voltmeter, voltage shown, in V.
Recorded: 1.55 V
